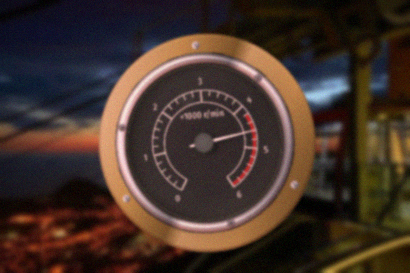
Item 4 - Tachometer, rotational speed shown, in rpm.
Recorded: 4600 rpm
